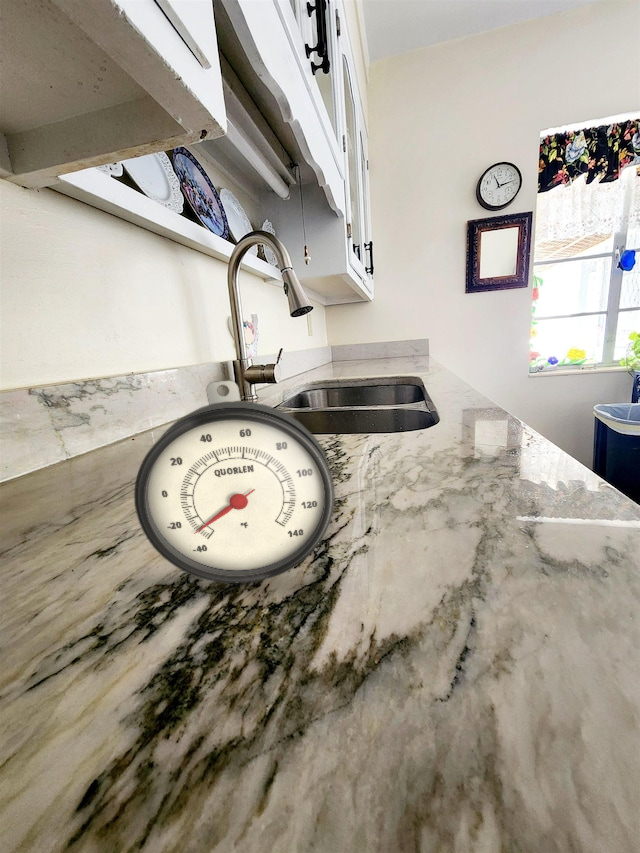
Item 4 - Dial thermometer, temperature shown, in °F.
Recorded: -30 °F
